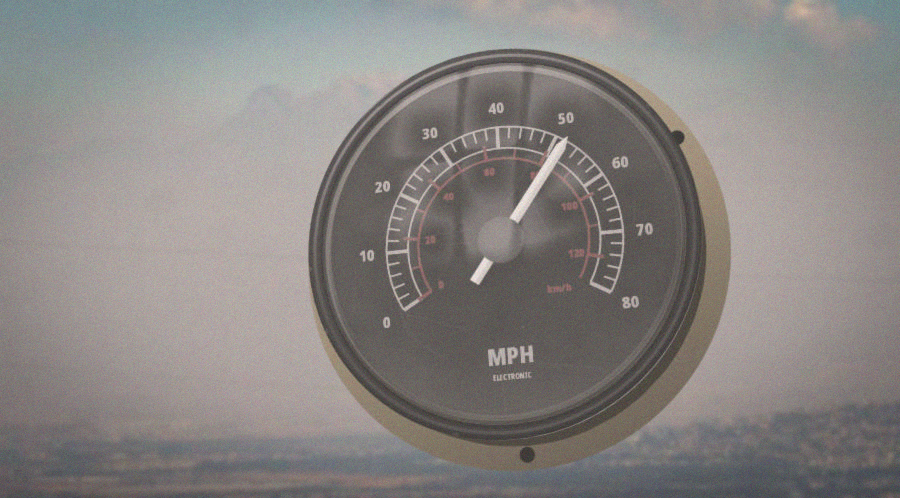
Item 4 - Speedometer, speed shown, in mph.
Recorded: 52 mph
